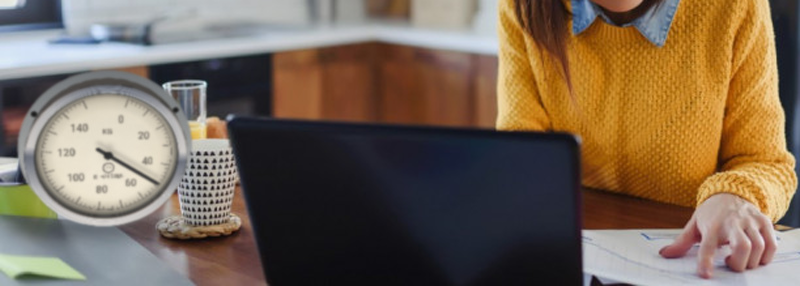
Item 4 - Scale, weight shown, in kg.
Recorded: 50 kg
